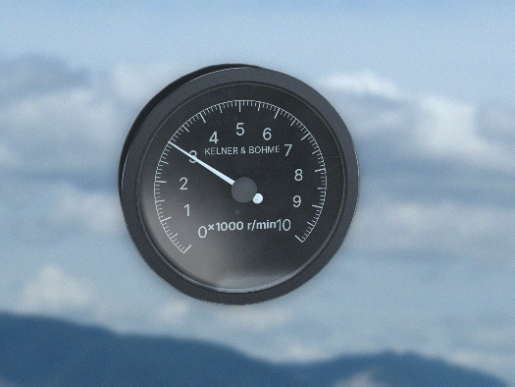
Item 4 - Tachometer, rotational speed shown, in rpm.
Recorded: 3000 rpm
